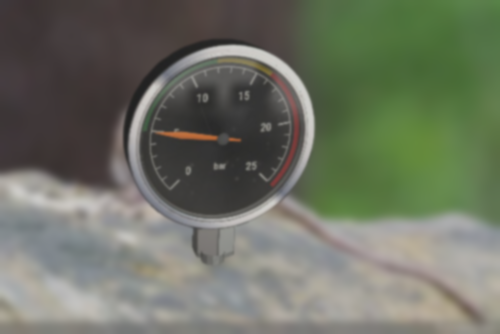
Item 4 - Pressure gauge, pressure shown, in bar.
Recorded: 5 bar
